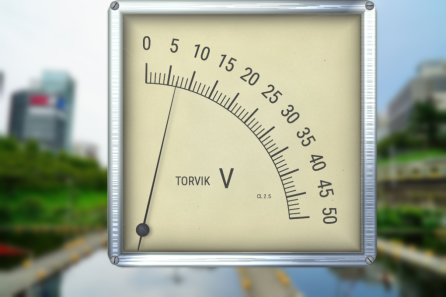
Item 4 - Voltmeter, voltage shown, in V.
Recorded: 7 V
